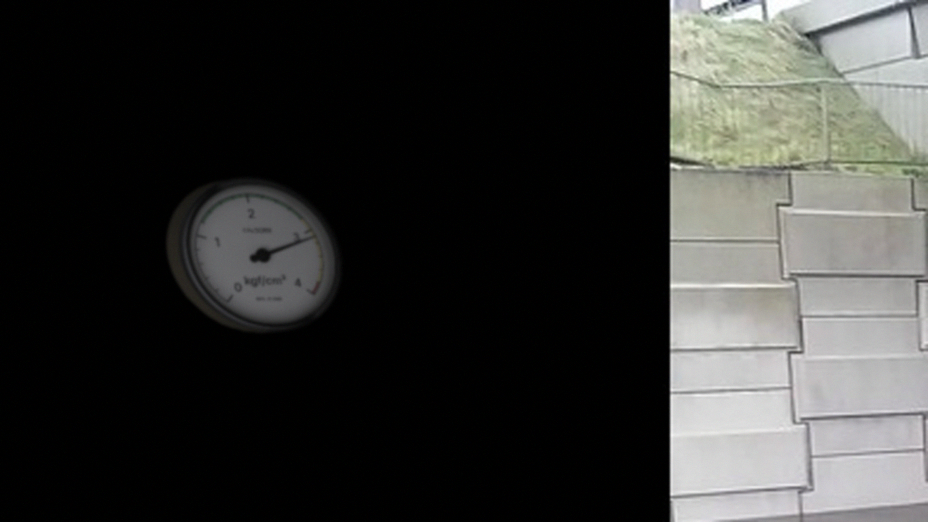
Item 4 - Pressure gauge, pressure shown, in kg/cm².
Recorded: 3.1 kg/cm²
